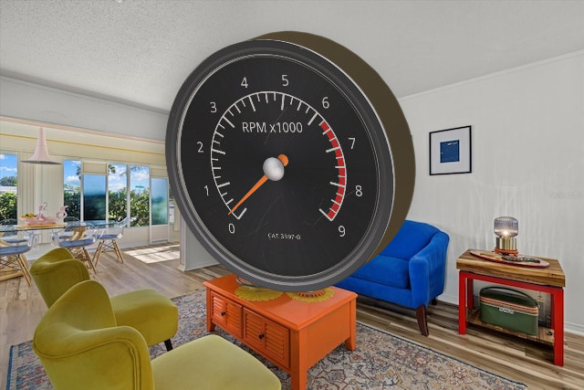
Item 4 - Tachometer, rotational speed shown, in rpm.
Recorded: 250 rpm
